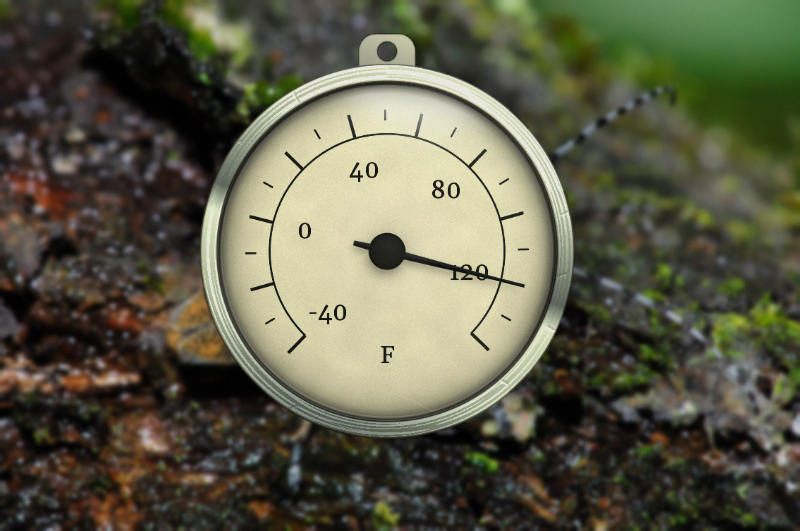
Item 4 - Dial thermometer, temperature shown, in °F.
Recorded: 120 °F
